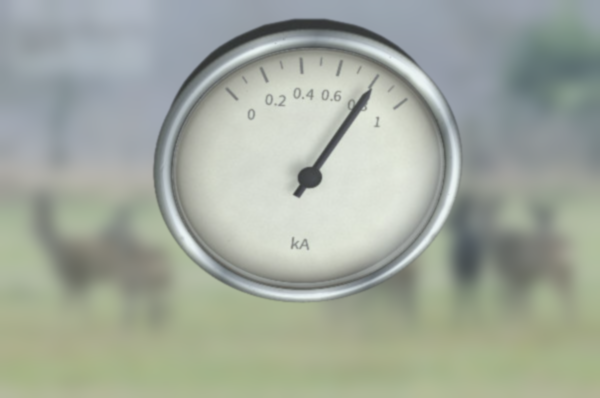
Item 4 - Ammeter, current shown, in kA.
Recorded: 0.8 kA
